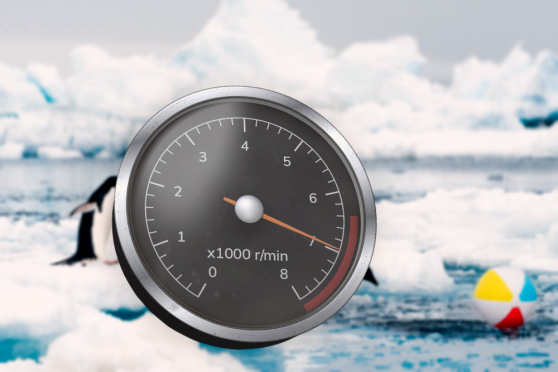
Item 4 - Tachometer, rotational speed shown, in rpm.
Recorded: 7000 rpm
